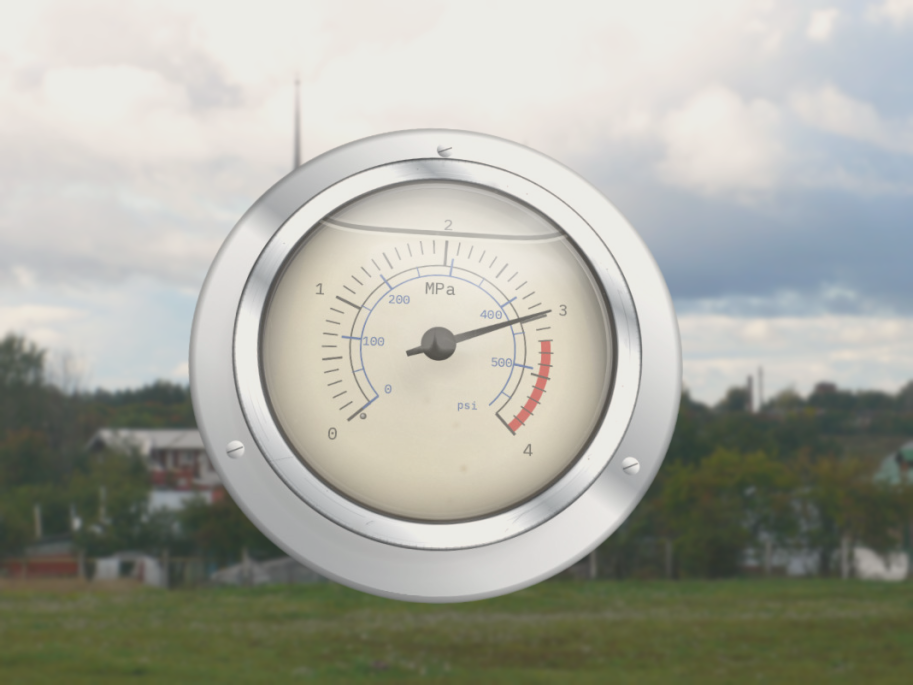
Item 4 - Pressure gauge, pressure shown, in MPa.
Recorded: 3 MPa
